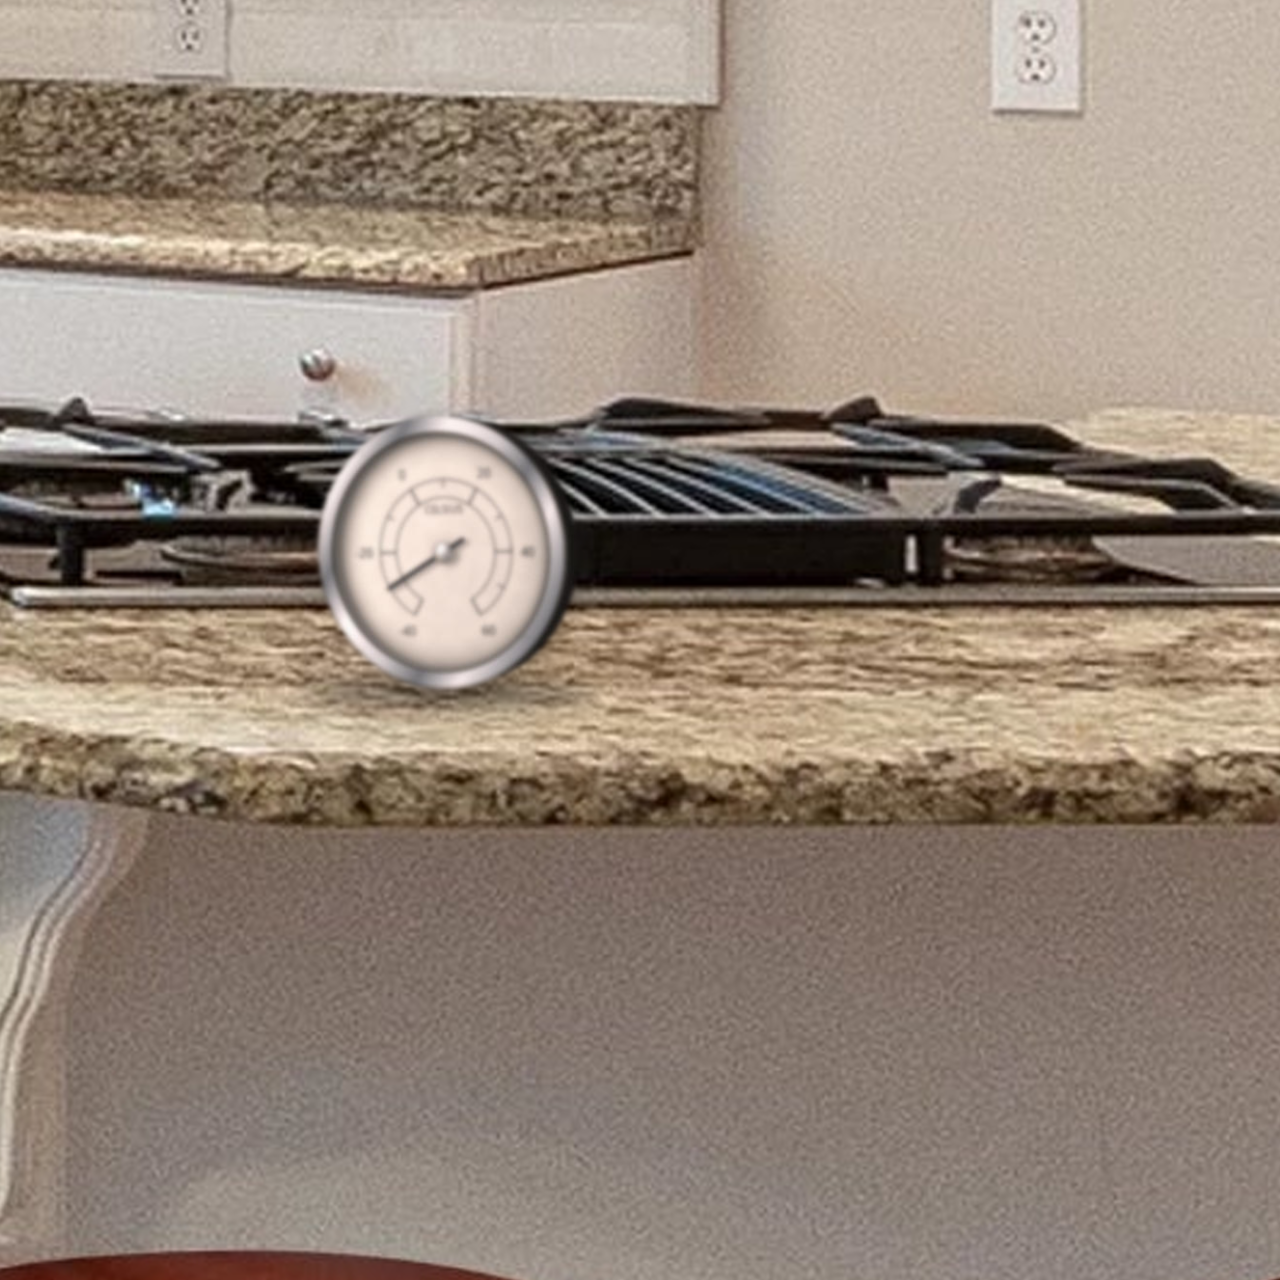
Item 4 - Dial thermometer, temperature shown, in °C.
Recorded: -30 °C
